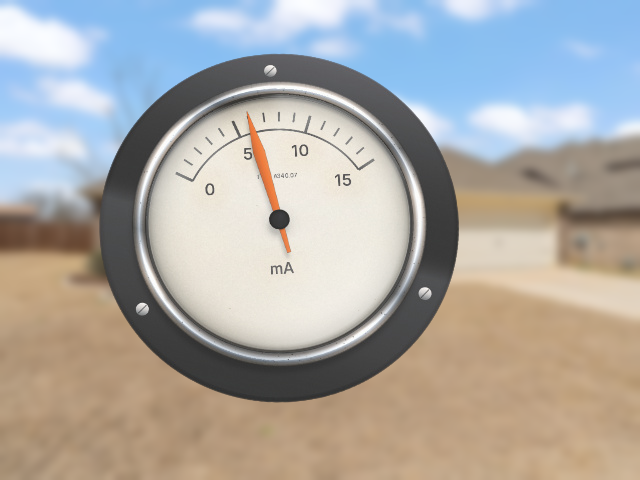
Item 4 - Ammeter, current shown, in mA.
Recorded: 6 mA
